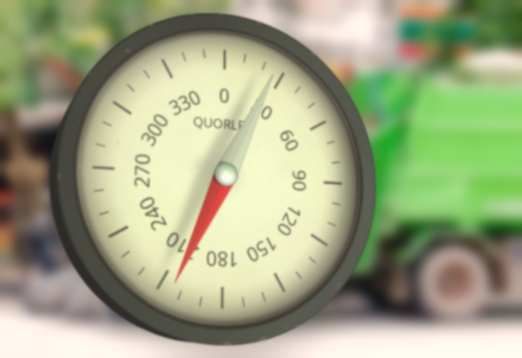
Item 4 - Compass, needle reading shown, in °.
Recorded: 205 °
